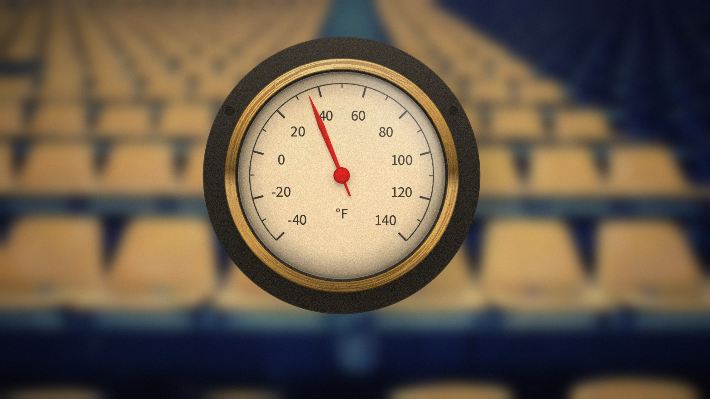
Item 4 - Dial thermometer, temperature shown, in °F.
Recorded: 35 °F
